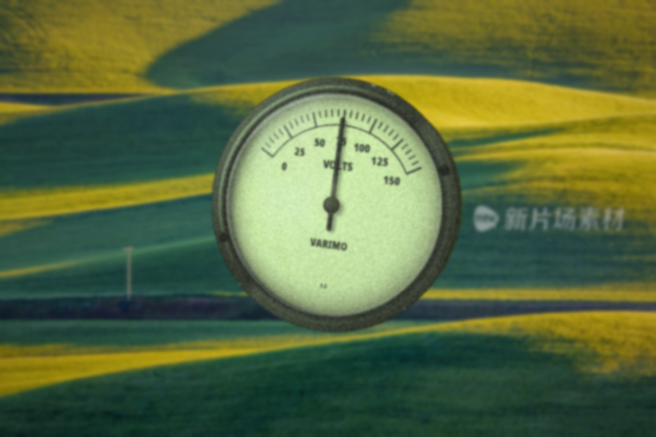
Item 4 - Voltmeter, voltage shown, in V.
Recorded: 75 V
